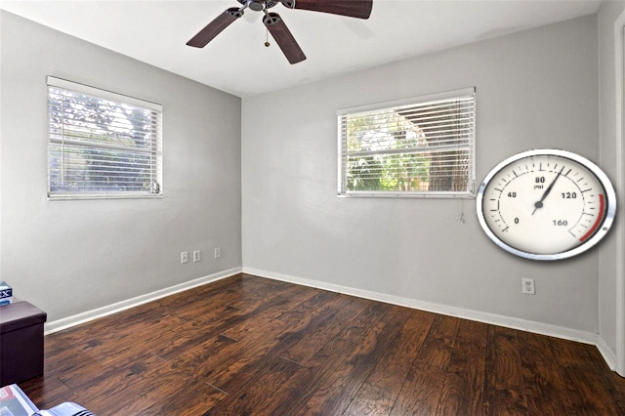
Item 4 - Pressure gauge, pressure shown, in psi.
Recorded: 95 psi
